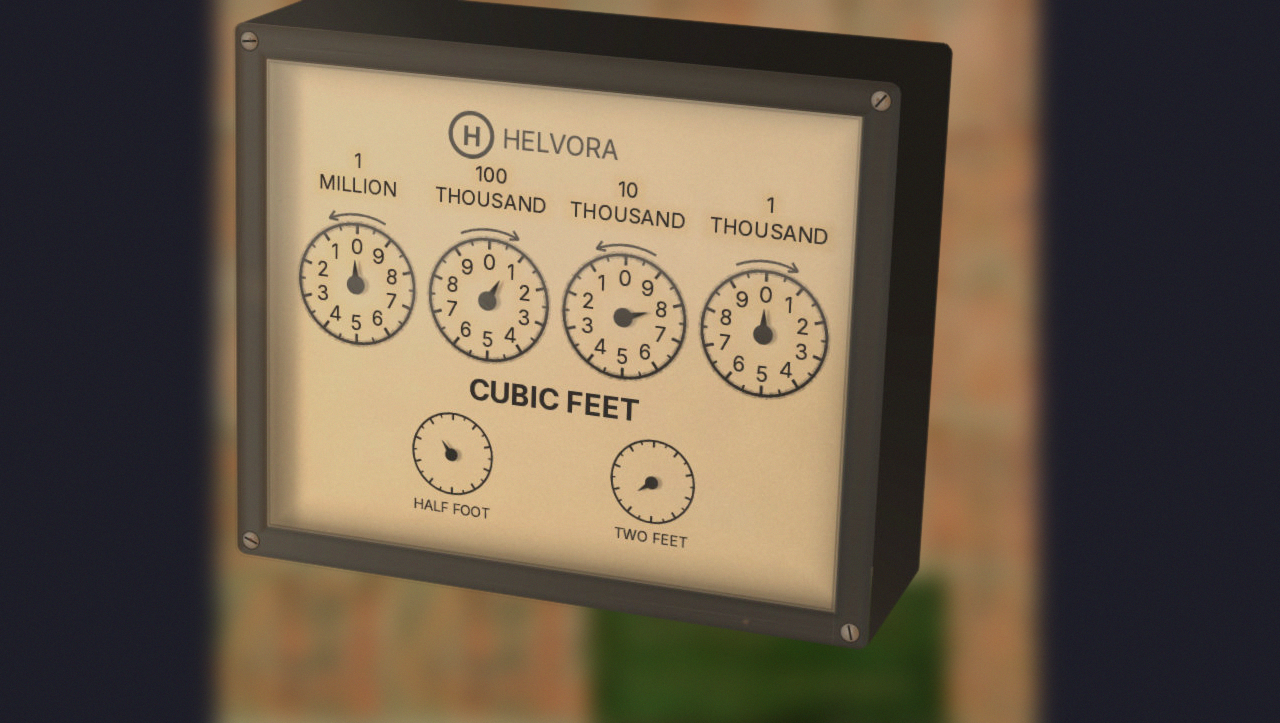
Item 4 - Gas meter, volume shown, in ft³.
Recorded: 8000 ft³
